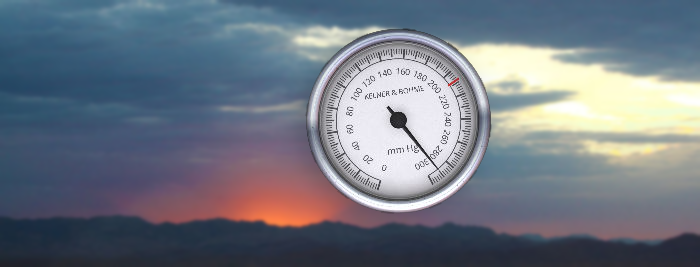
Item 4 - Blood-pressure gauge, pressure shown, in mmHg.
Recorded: 290 mmHg
